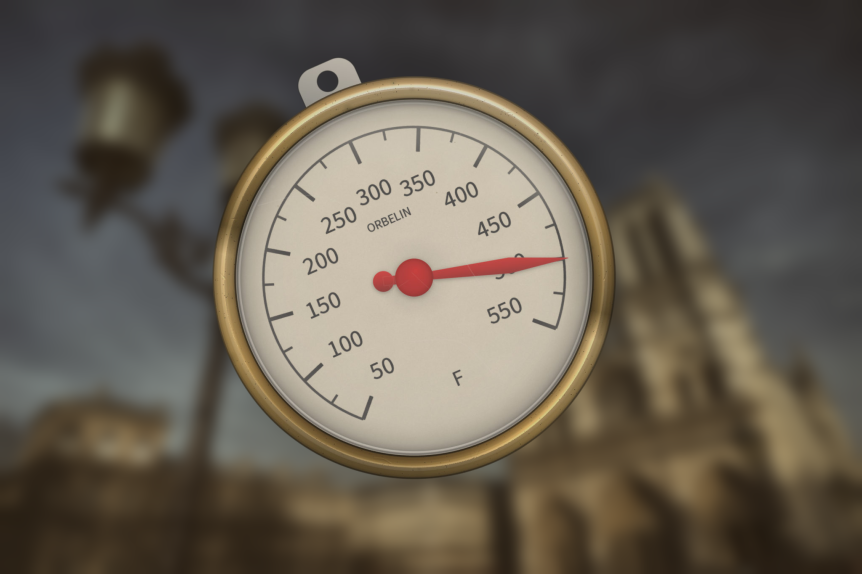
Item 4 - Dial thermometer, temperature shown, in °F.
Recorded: 500 °F
